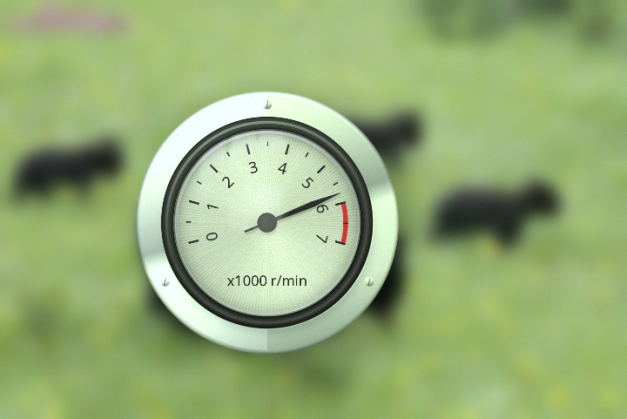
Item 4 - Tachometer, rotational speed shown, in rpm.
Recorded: 5750 rpm
